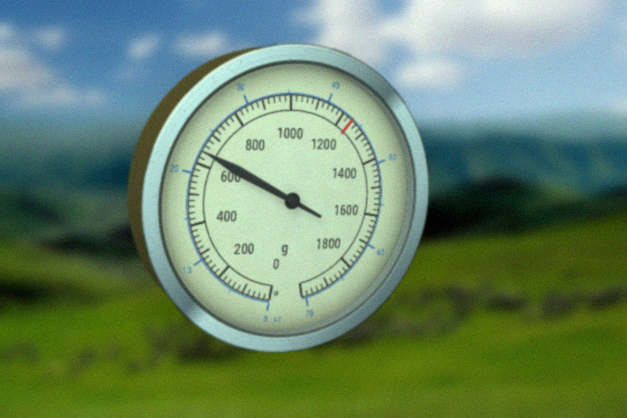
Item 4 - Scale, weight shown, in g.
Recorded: 640 g
